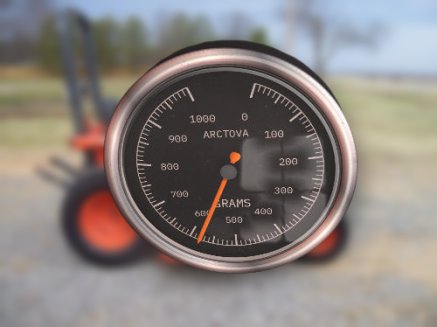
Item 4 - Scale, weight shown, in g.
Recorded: 580 g
